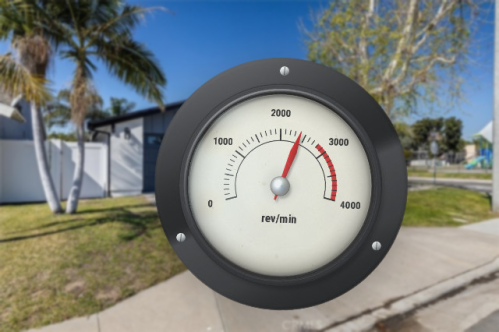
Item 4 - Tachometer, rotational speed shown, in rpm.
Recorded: 2400 rpm
